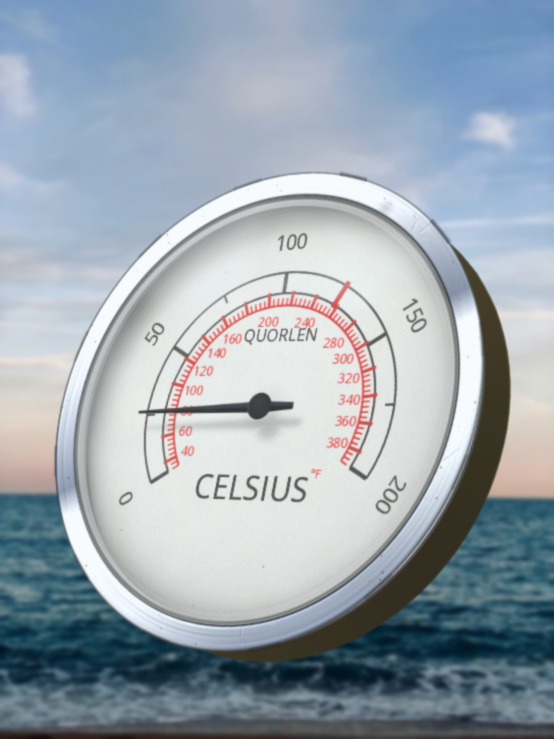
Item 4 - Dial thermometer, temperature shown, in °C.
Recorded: 25 °C
